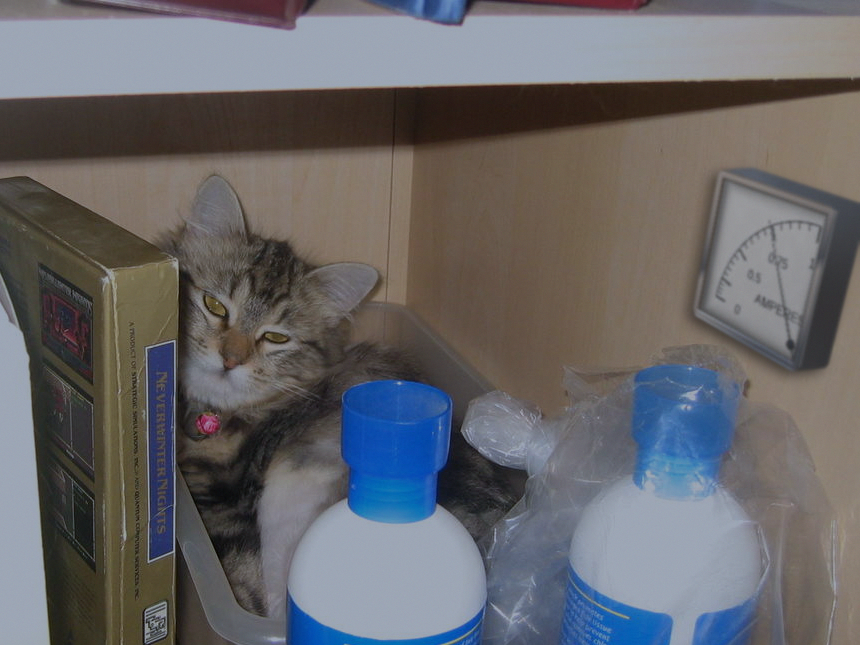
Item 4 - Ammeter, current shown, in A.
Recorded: 0.75 A
